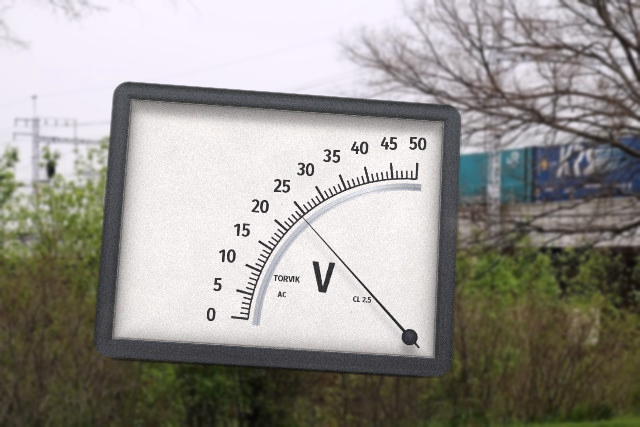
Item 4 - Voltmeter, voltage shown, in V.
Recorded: 24 V
